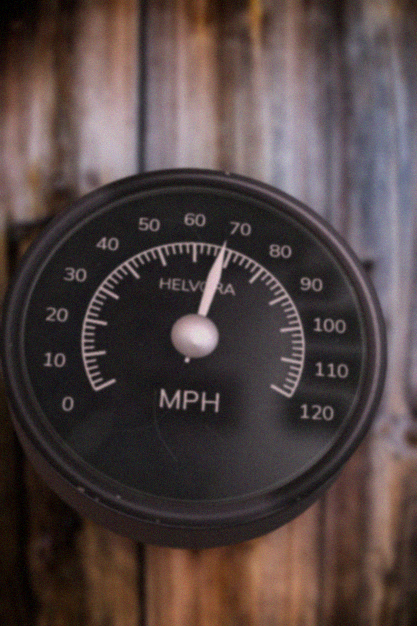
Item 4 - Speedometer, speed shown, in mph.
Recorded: 68 mph
